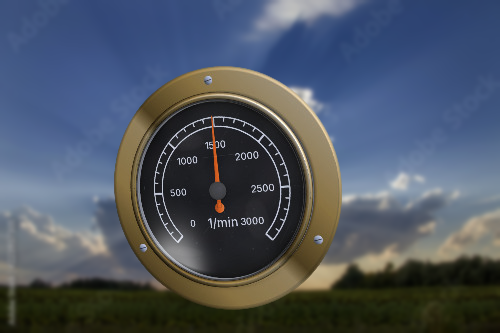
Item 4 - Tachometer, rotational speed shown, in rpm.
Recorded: 1500 rpm
